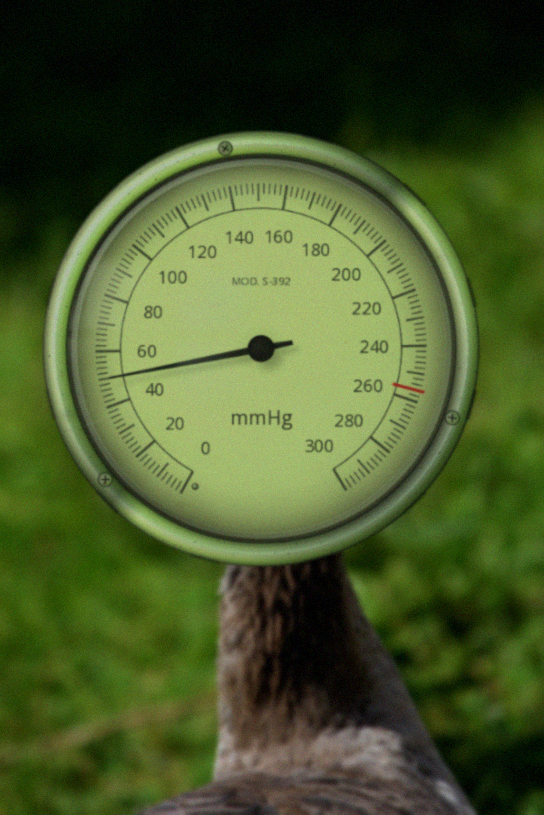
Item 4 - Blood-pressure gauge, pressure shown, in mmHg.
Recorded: 50 mmHg
